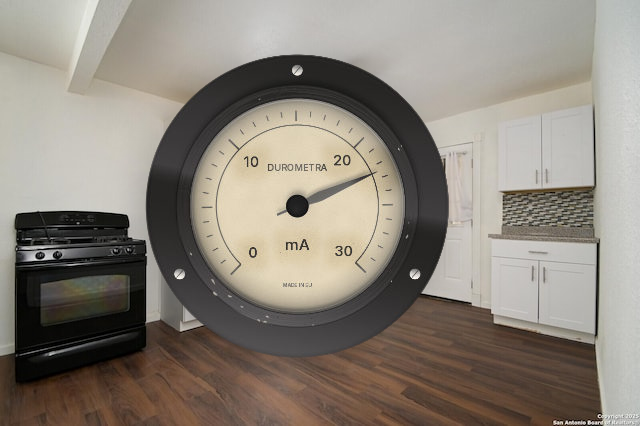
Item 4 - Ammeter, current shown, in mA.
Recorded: 22.5 mA
